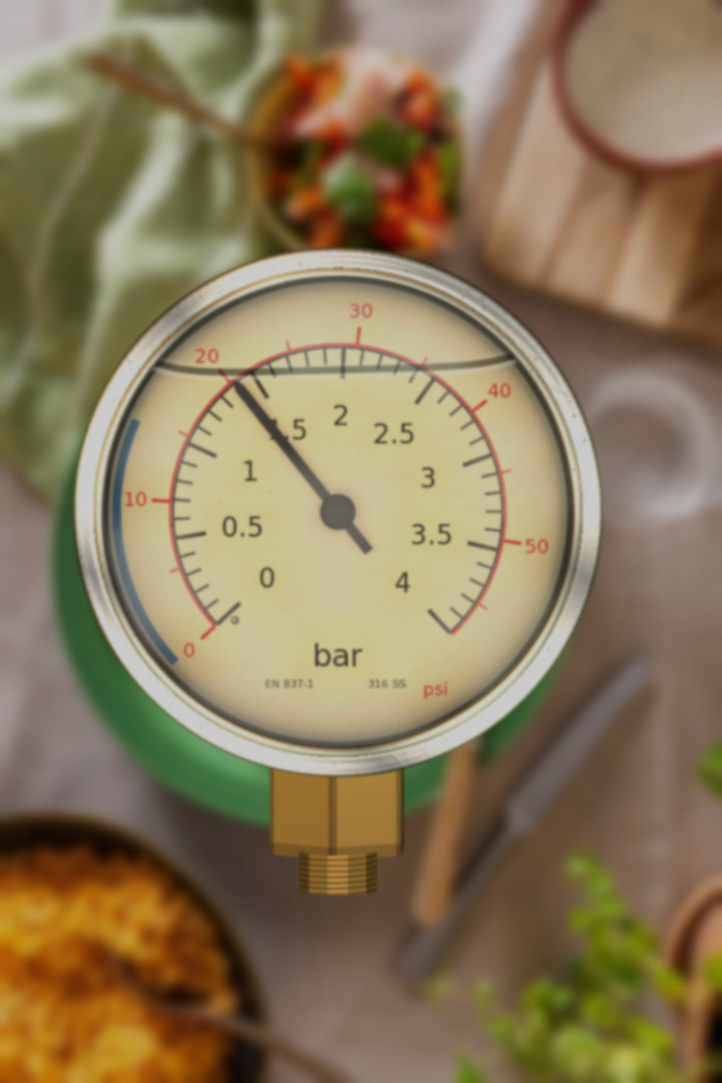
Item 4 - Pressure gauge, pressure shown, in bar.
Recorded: 1.4 bar
